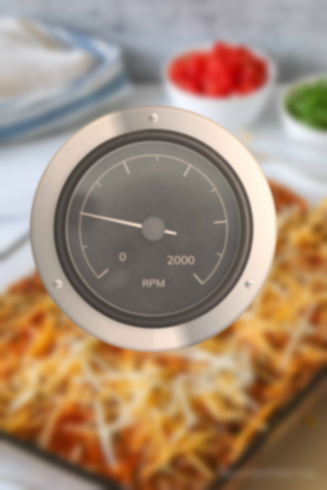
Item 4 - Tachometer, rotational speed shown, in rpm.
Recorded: 400 rpm
